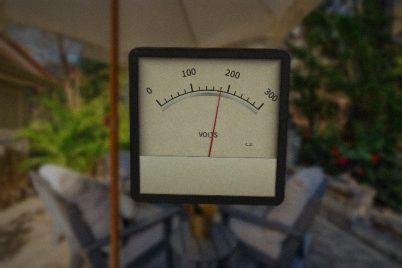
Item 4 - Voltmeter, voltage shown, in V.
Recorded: 180 V
